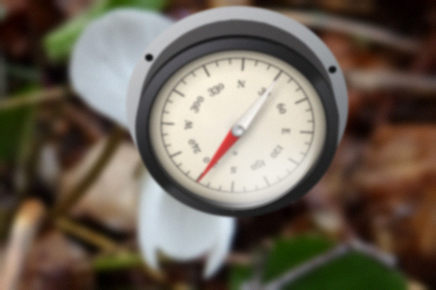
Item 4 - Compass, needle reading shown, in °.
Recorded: 210 °
